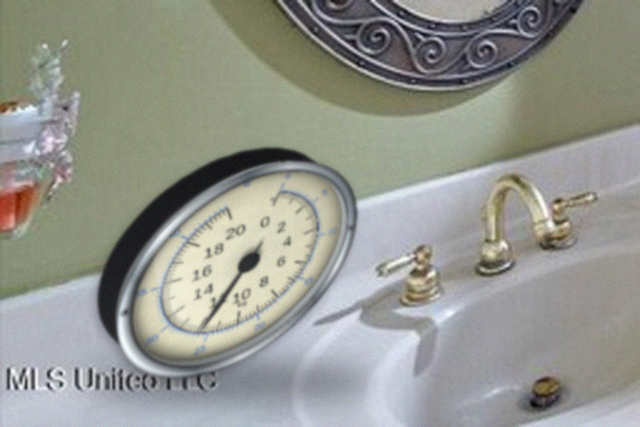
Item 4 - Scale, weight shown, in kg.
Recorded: 12 kg
